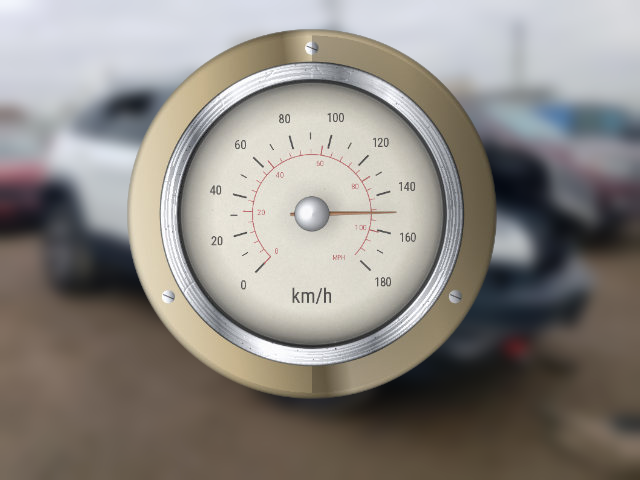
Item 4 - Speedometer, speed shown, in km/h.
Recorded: 150 km/h
